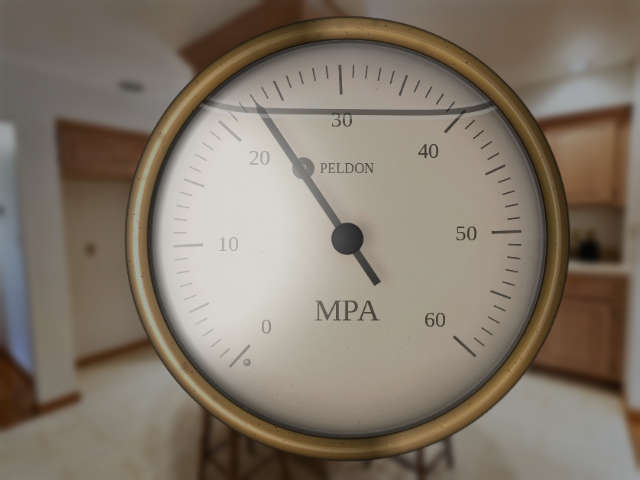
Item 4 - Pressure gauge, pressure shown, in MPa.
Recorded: 23 MPa
